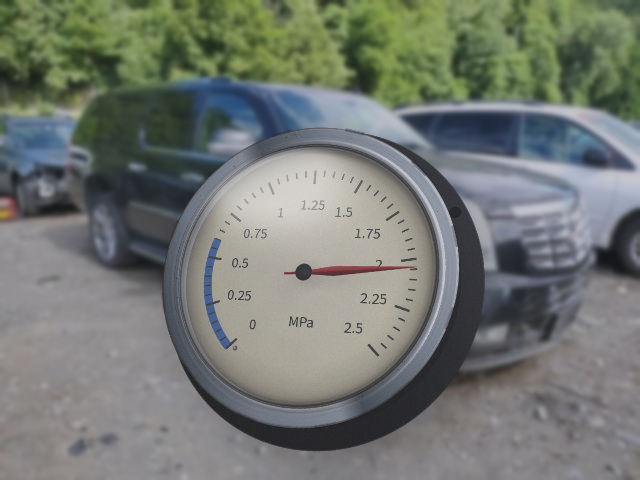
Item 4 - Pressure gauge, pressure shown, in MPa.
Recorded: 2.05 MPa
